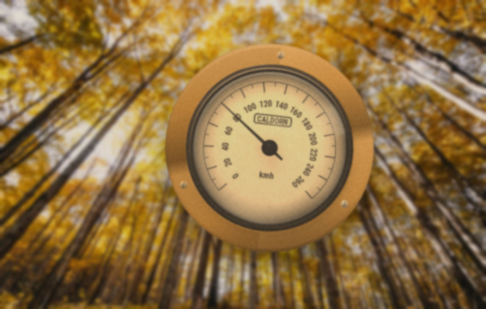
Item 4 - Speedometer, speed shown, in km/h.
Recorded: 80 km/h
